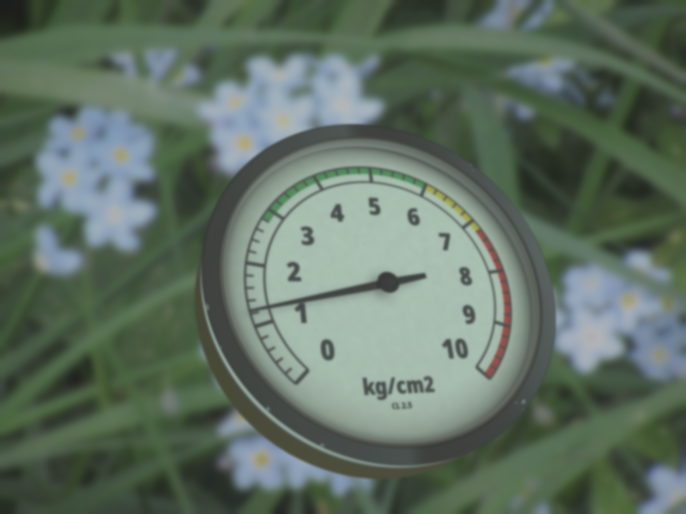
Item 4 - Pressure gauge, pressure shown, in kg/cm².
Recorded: 1.2 kg/cm²
